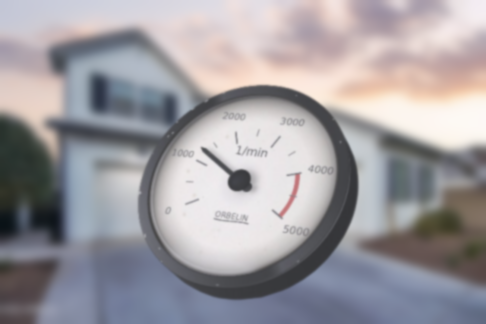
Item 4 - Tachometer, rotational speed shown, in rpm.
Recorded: 1250 rpm
